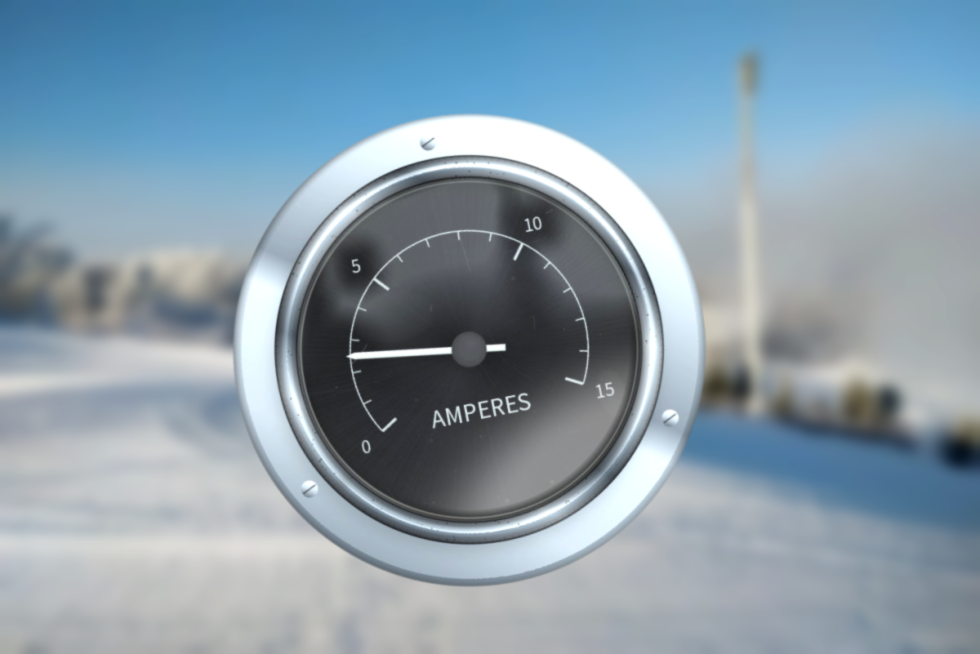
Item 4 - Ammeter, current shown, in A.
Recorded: 2.5 A
